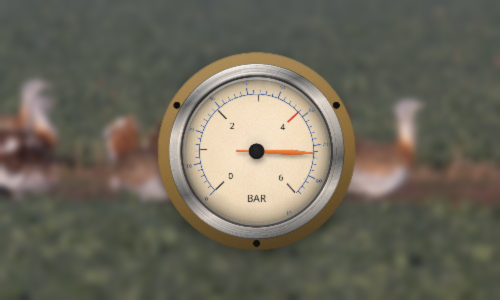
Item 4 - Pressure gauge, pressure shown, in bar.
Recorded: 5 bar
